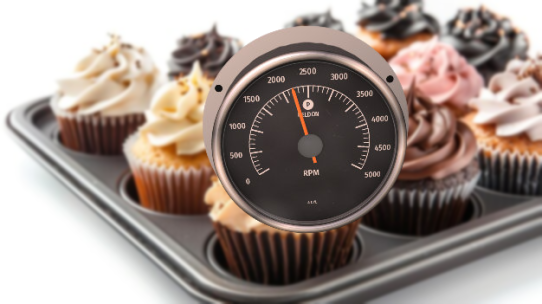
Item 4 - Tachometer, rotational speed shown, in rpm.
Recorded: 2200 rpm
